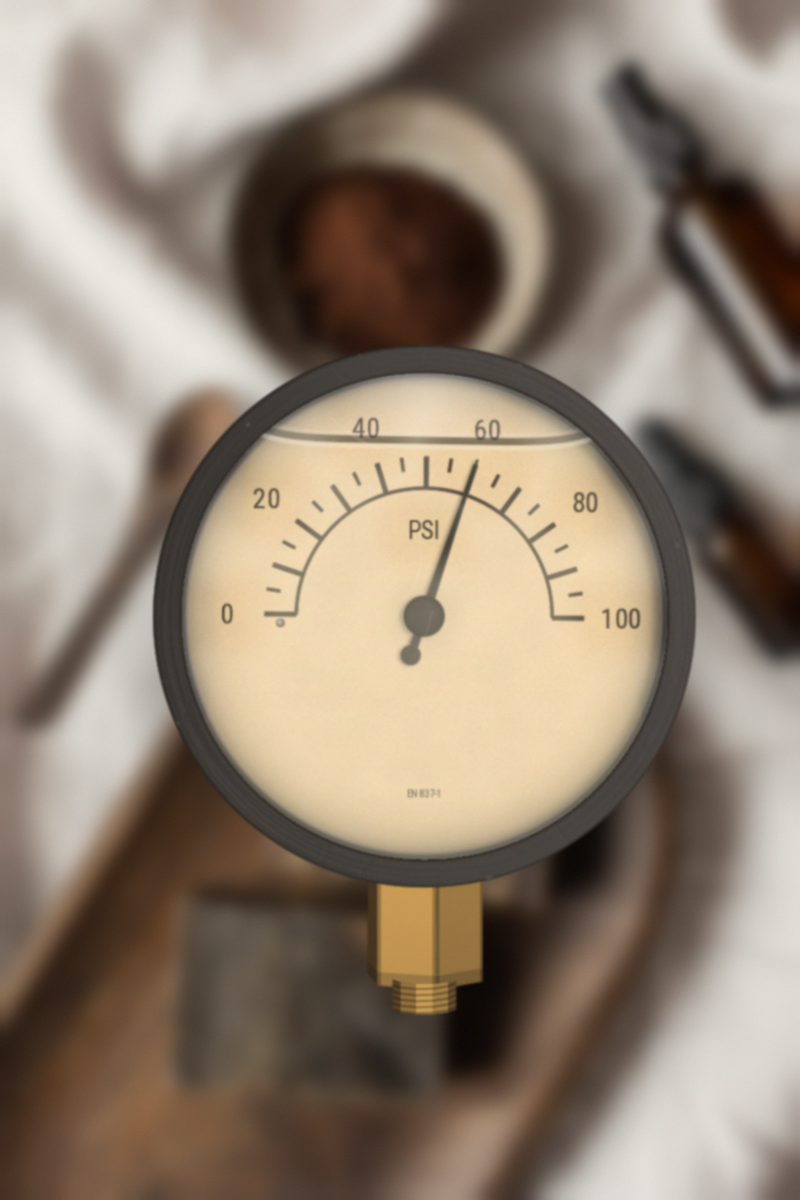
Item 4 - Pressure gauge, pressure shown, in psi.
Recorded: 60 psi
